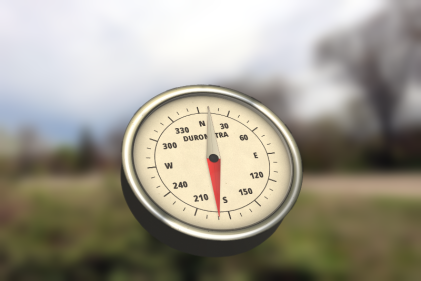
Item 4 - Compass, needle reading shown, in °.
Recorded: 190 °
